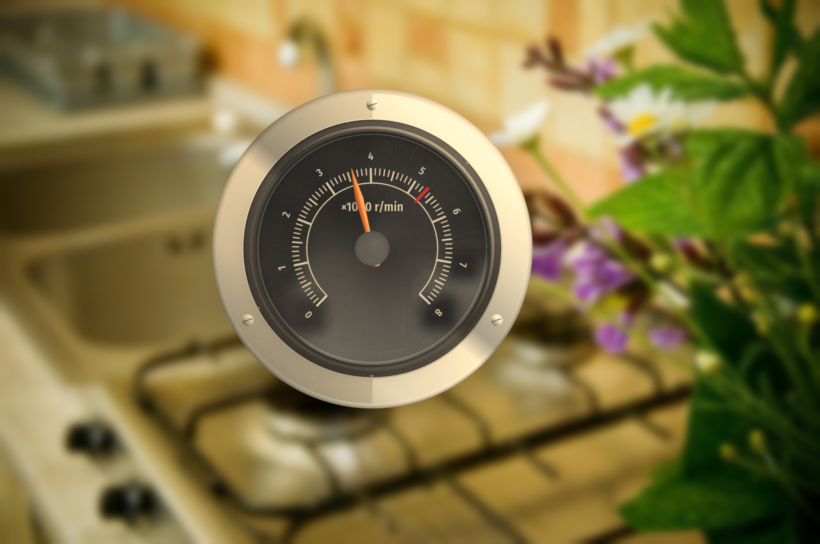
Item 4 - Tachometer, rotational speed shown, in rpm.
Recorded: 3600 rpm
